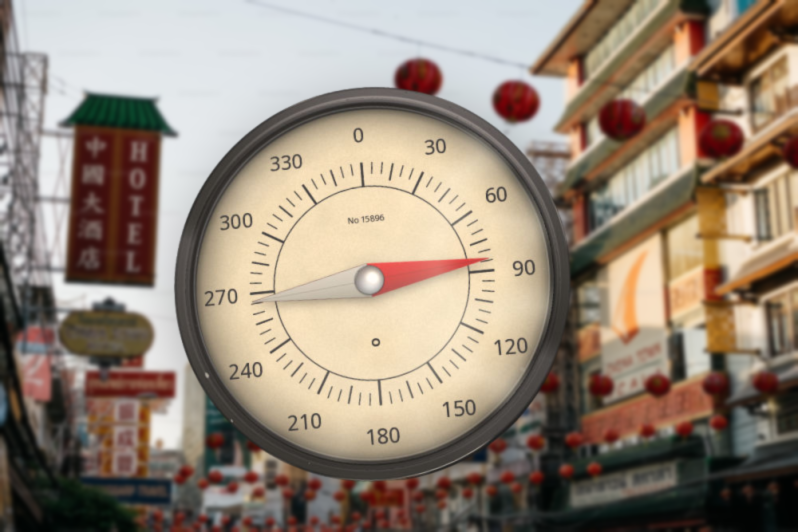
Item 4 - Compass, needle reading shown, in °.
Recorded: 85 °
